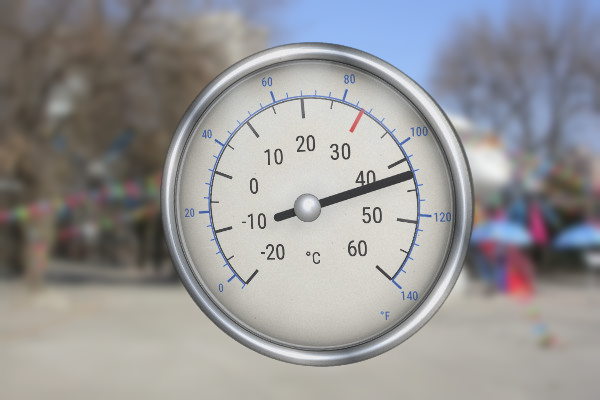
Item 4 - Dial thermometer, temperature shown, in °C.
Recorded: 42.5 °C
